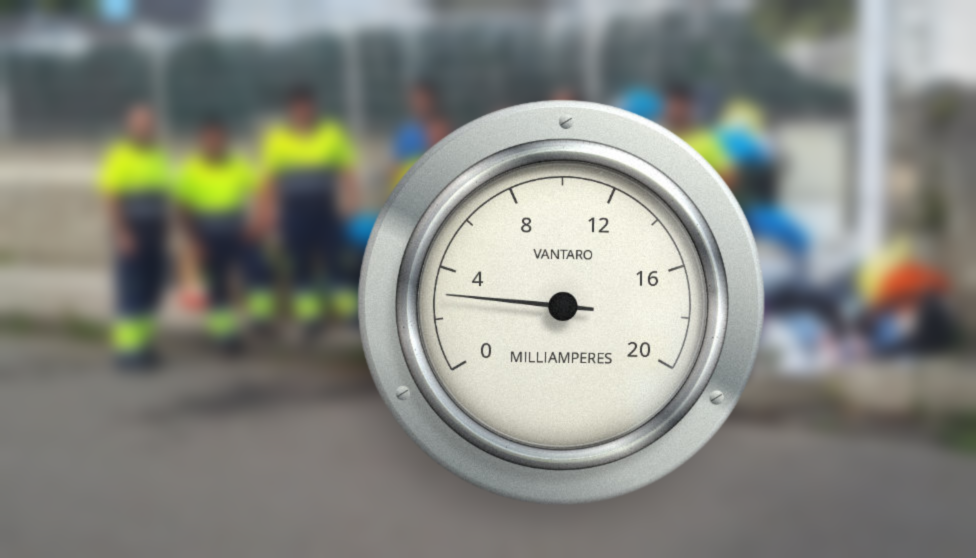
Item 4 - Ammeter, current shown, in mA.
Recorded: 3 mA
